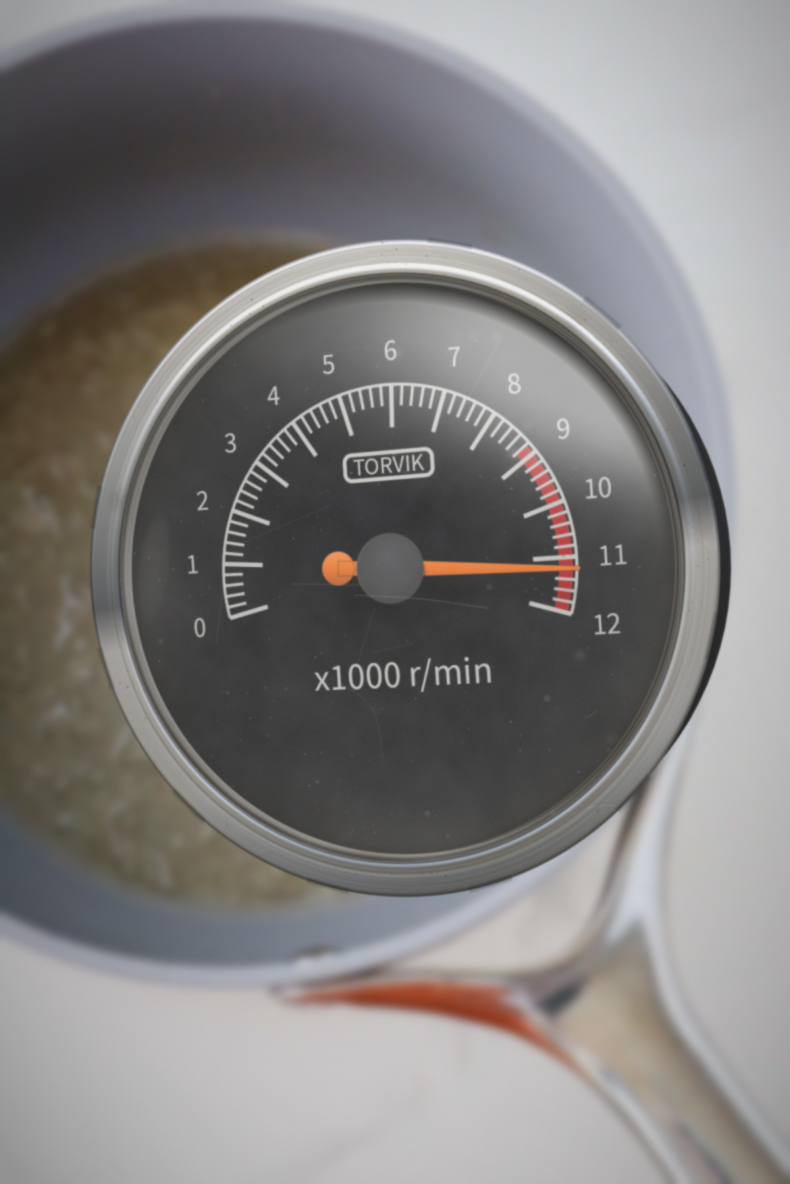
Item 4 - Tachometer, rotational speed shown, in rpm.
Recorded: 11200 rpm
